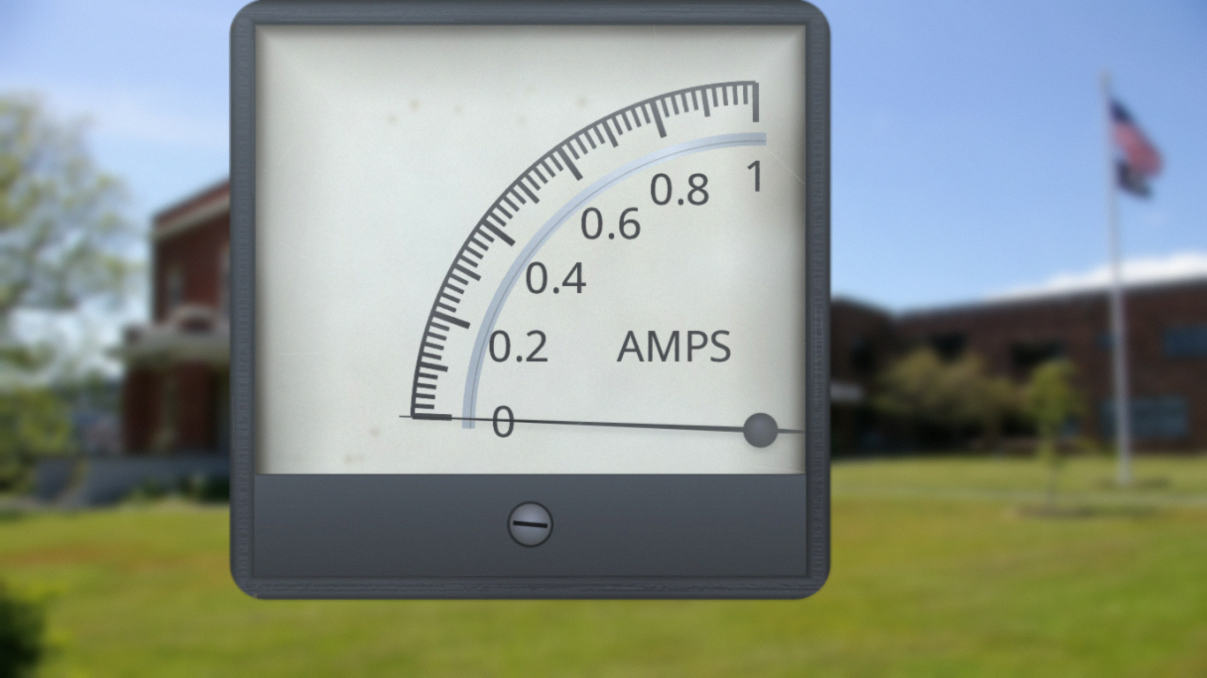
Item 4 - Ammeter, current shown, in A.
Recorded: 0 A
